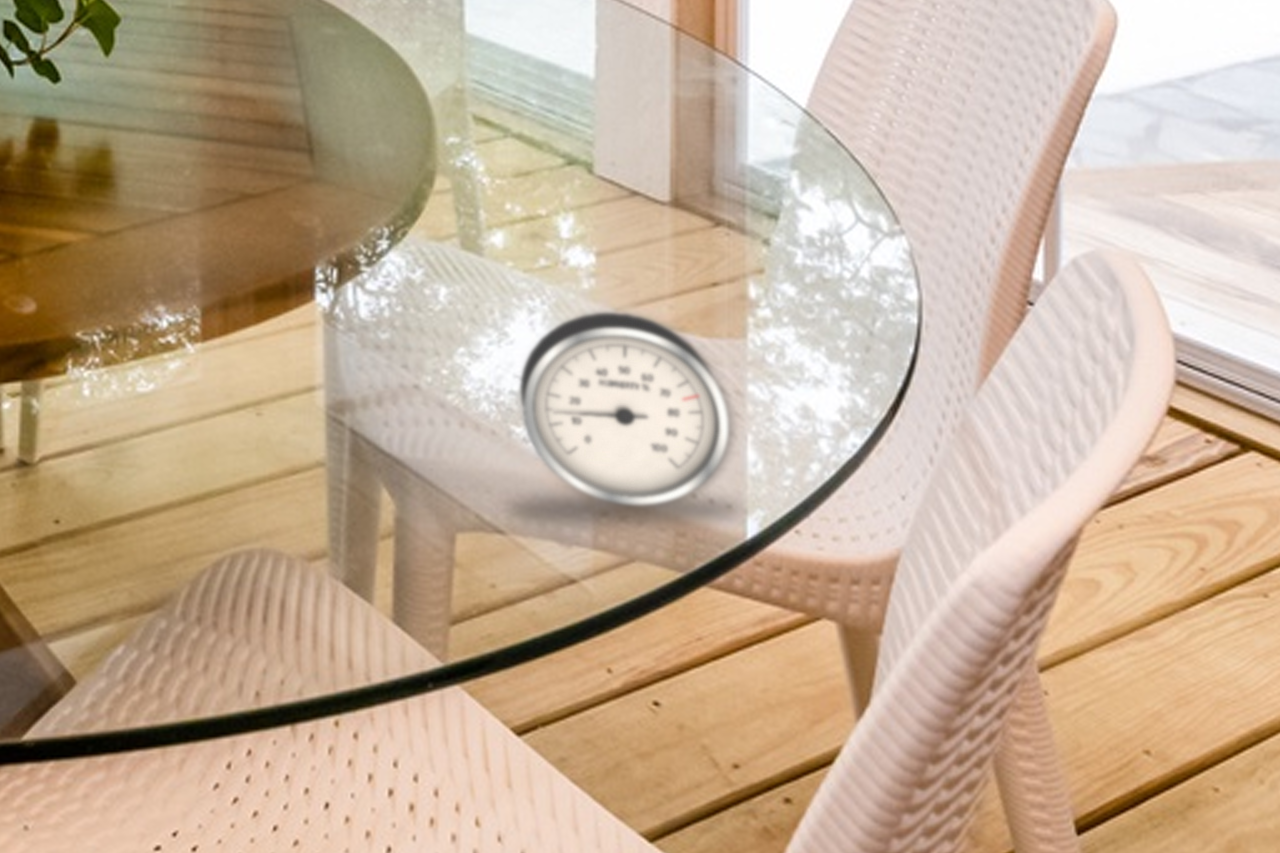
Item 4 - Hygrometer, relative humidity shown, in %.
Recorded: 15 %
